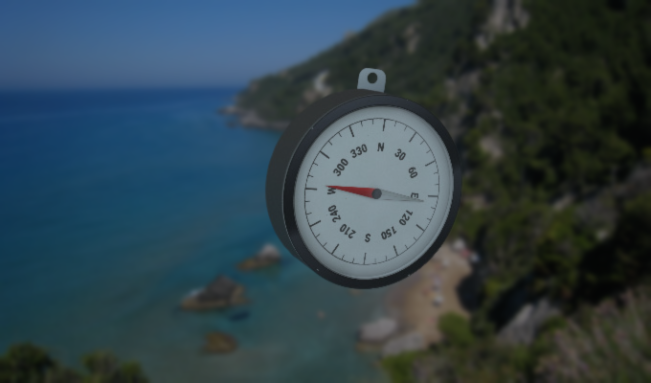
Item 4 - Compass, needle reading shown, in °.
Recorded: 275 °
